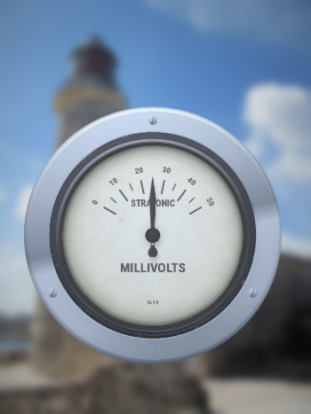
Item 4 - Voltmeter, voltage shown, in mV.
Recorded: 25 mV
